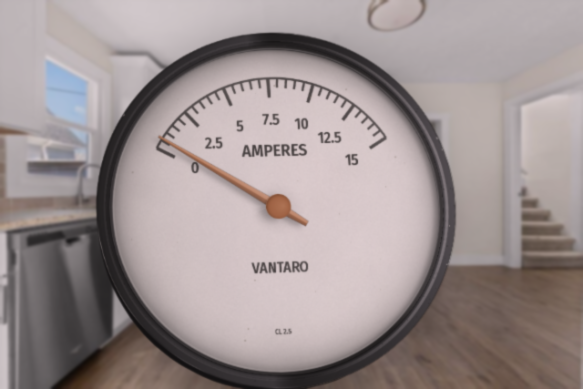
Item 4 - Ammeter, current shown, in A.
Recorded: 0.5 A
